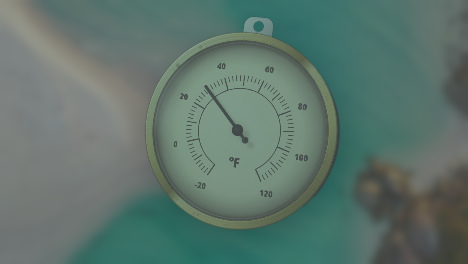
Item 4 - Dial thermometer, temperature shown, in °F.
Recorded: 30 °F
